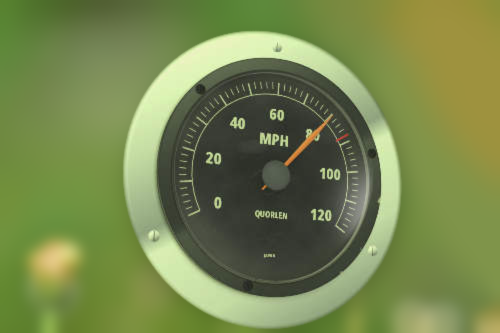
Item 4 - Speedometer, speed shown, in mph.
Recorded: 80 mph
